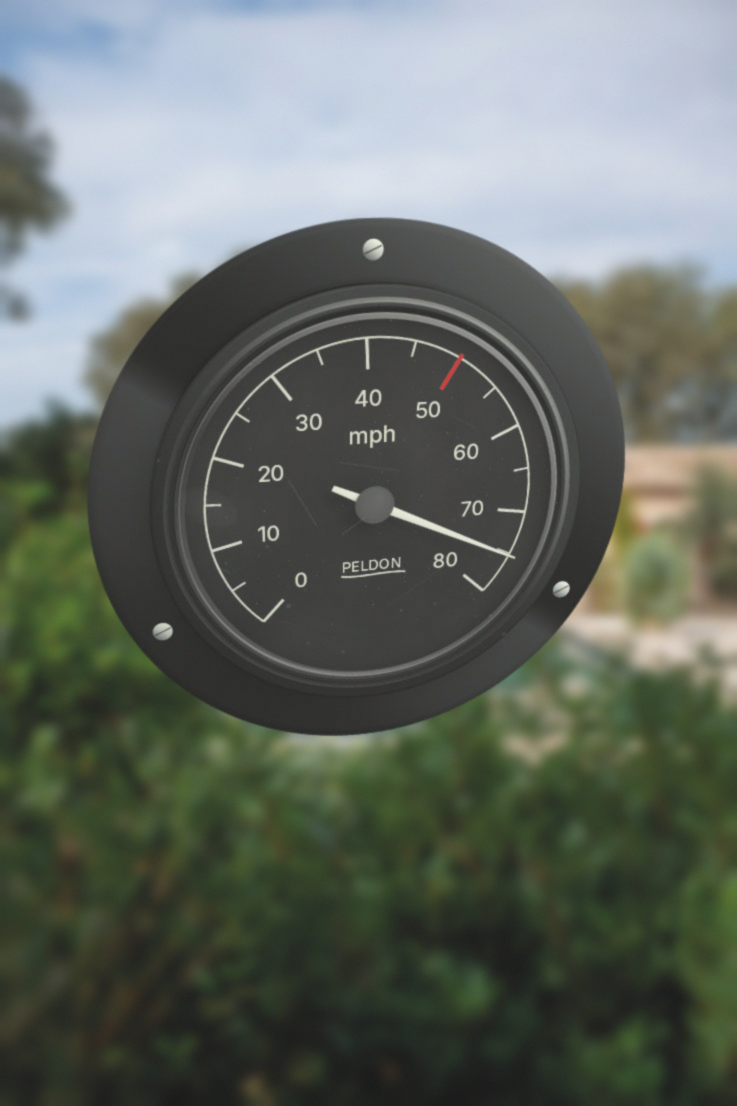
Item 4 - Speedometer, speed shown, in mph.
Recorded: 75 mph
